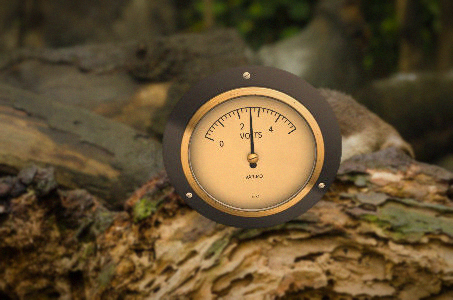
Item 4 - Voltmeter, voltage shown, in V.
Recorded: 2.6 V
